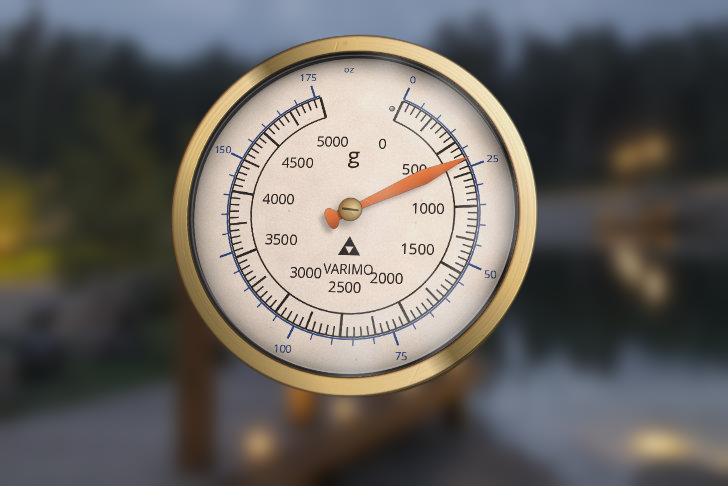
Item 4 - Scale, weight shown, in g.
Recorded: 650 g
